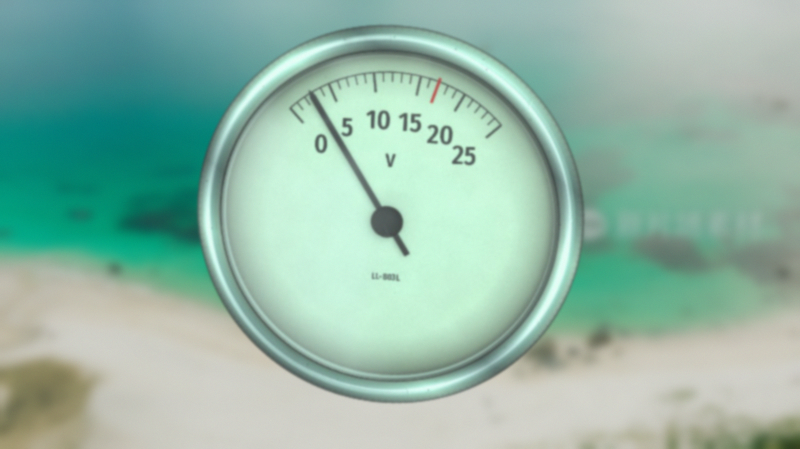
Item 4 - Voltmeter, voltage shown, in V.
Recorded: 3 V
